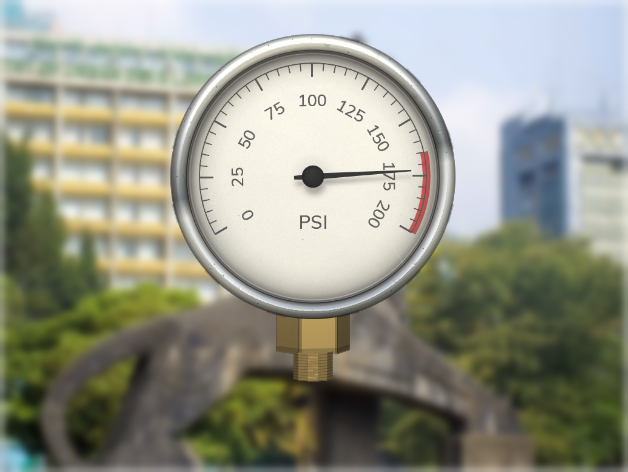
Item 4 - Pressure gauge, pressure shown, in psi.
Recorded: 172.5 psi
